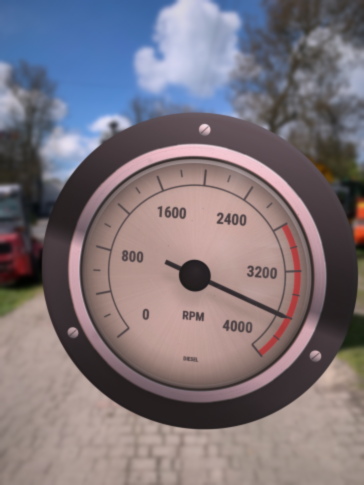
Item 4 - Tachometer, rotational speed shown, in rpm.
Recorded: 3600 rpm
